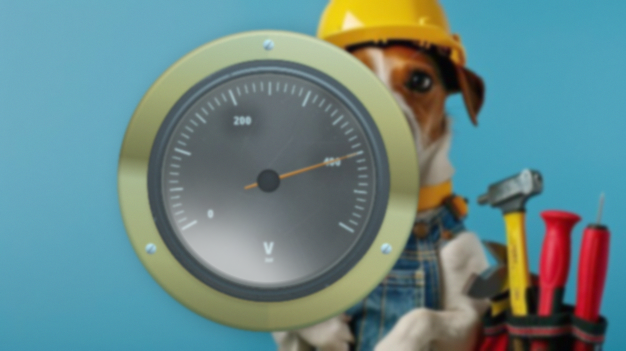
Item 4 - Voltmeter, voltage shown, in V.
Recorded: 400 V
